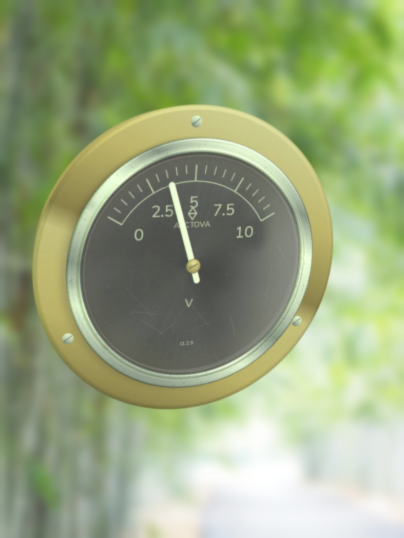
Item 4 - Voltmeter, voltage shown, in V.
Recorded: 3.5 V
